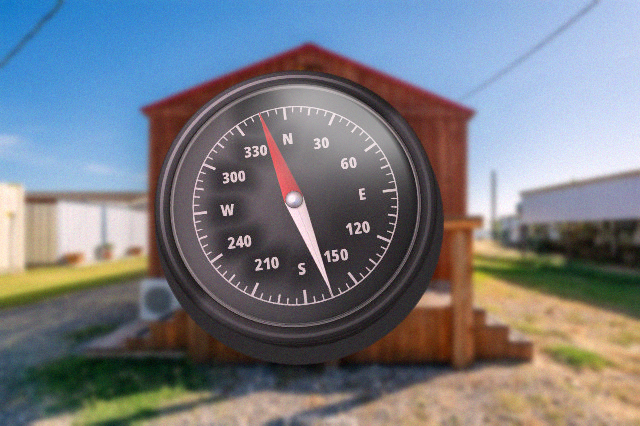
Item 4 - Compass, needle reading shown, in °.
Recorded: 345 °
